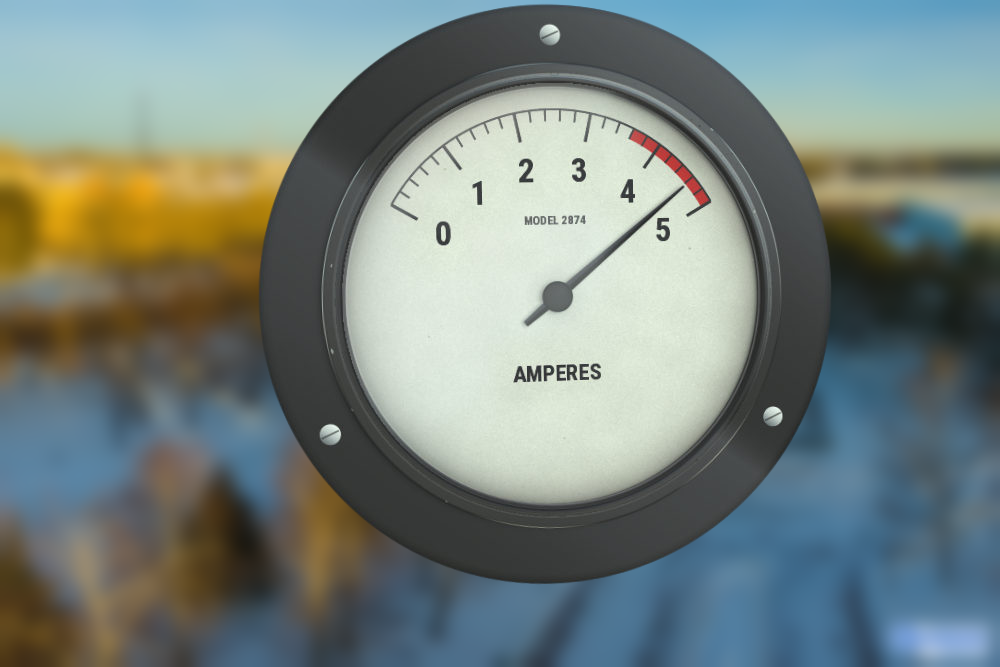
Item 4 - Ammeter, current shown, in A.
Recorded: 4.6 A
